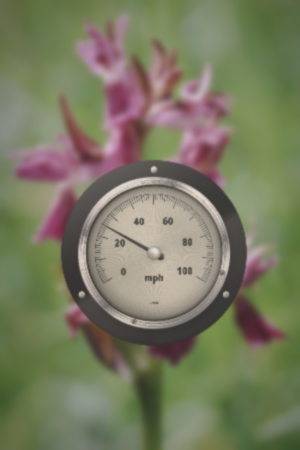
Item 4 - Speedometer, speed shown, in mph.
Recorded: 25 mph
